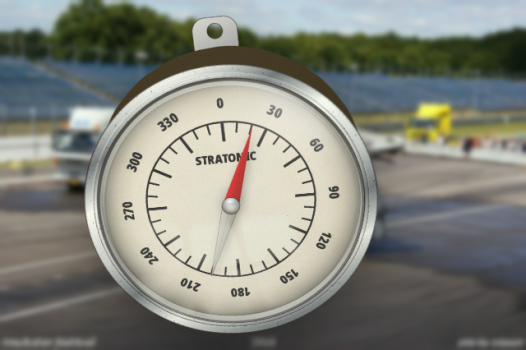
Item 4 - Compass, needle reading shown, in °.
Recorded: 20 °
